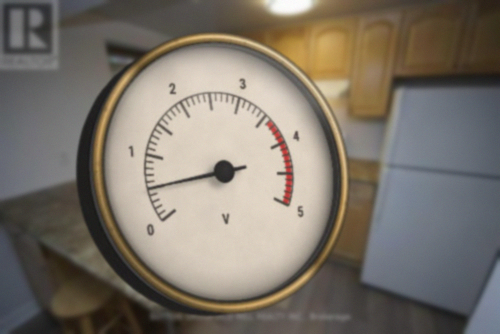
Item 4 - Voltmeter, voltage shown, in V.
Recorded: 0.5 V
